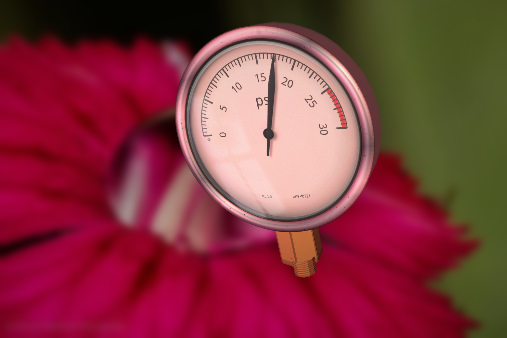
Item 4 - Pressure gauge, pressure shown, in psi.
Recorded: 17.5 psi
